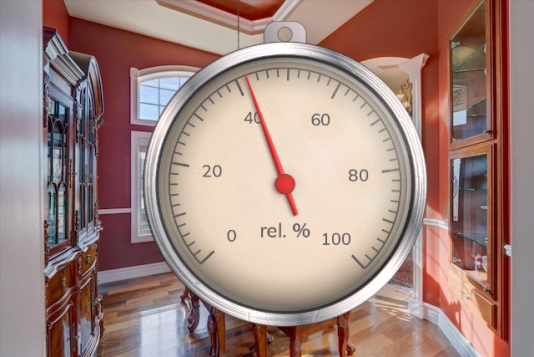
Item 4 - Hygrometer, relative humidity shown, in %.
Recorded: 42 %
